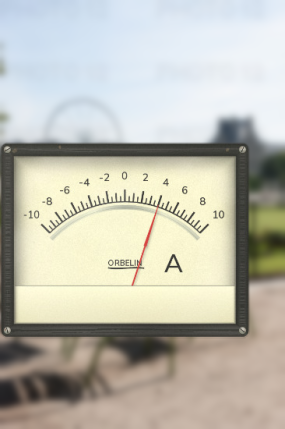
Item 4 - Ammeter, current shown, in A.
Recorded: 4 A
